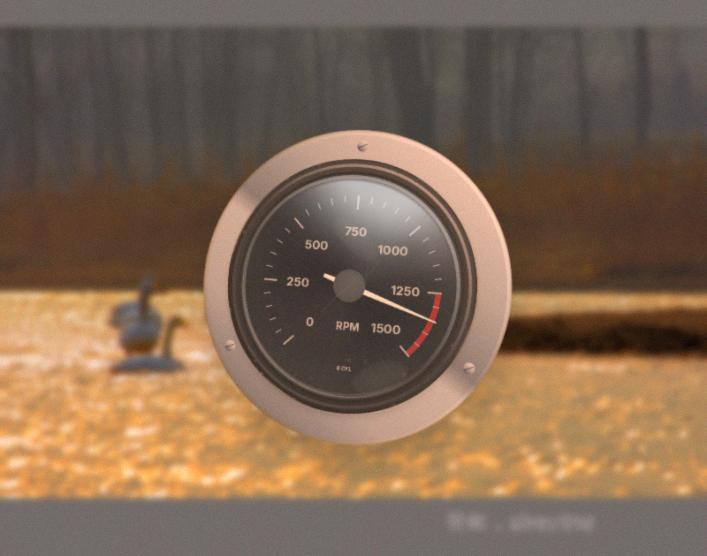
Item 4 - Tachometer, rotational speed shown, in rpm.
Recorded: 1350 rpm
